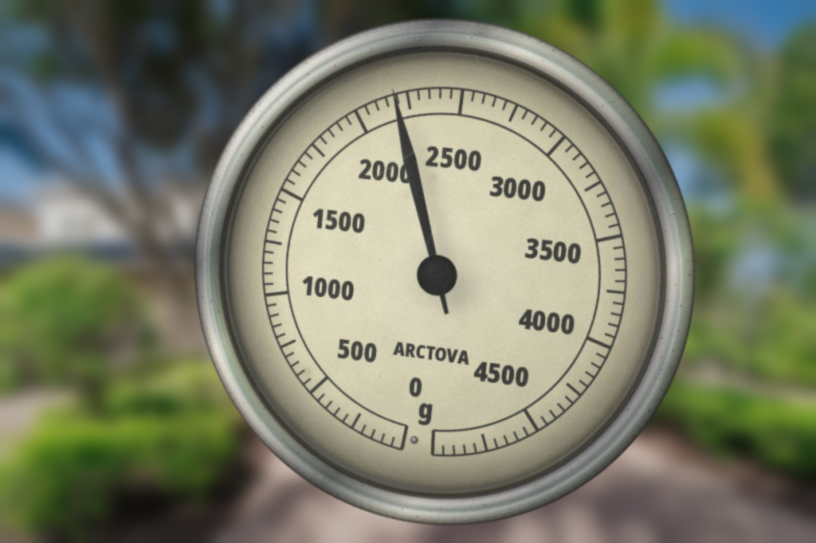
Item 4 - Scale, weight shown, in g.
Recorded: 2200 g
